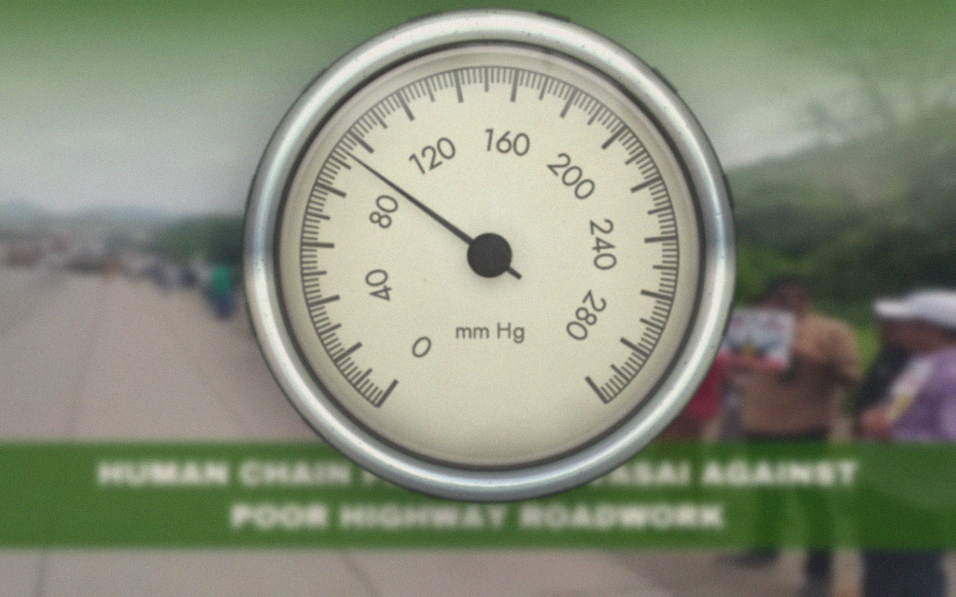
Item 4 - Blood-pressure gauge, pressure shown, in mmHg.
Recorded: 94 mmHg
